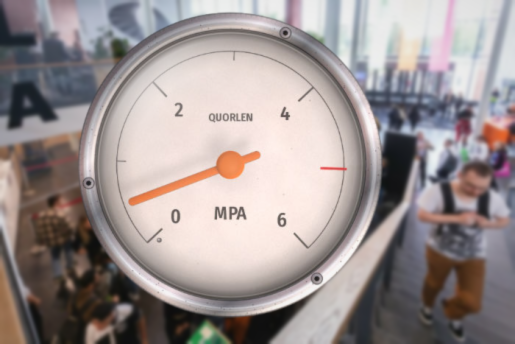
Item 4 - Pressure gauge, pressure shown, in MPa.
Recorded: 0.5 MPa
